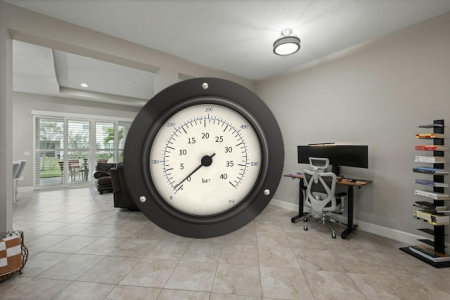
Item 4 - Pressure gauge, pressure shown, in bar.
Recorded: 1 bar
